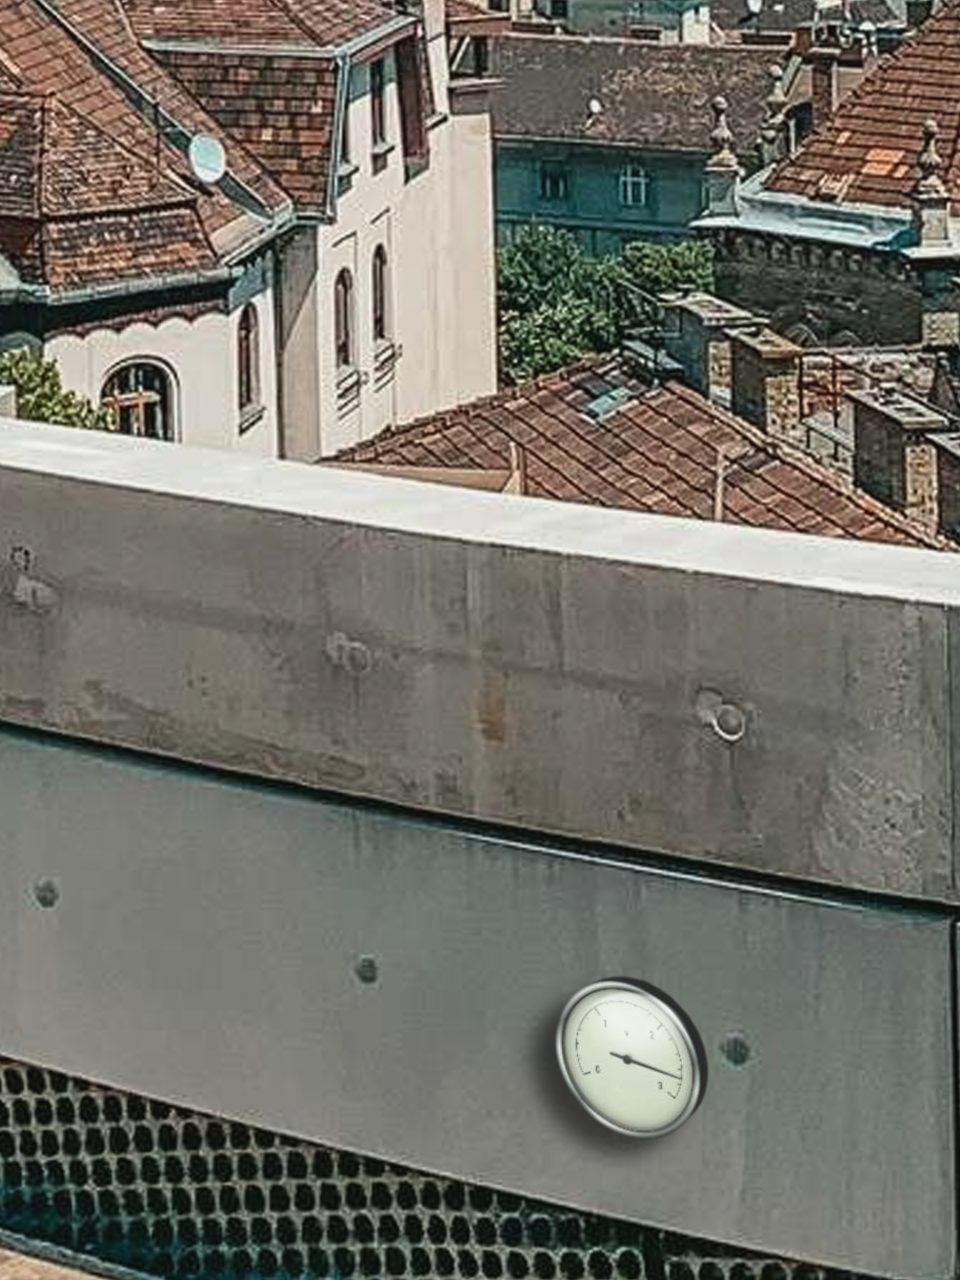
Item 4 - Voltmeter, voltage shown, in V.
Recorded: 2.7 V
